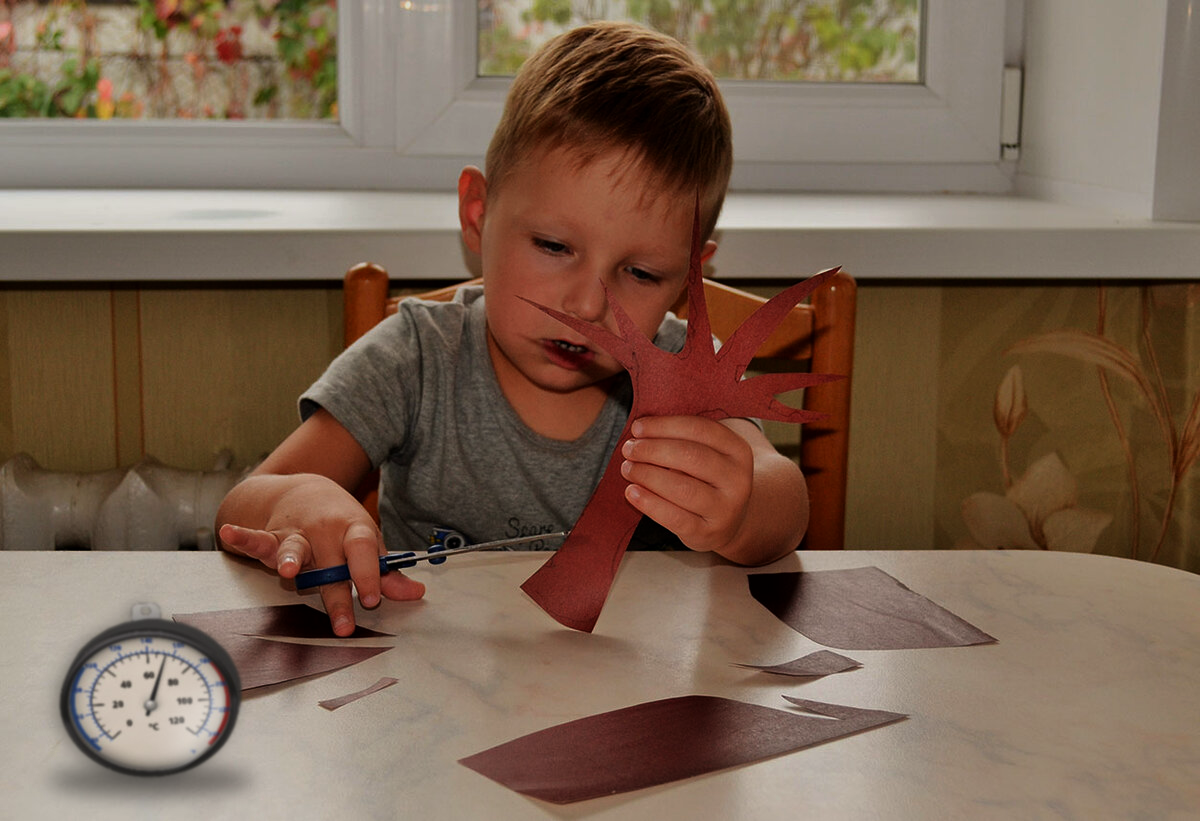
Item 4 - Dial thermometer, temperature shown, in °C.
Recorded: 68 °C
